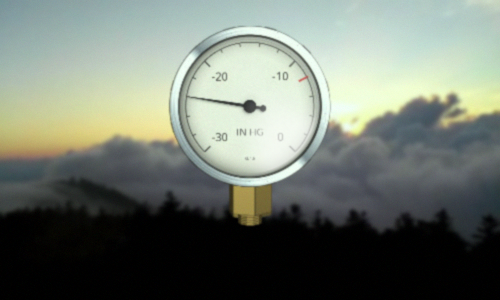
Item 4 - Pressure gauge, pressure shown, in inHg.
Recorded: -24 inHg
